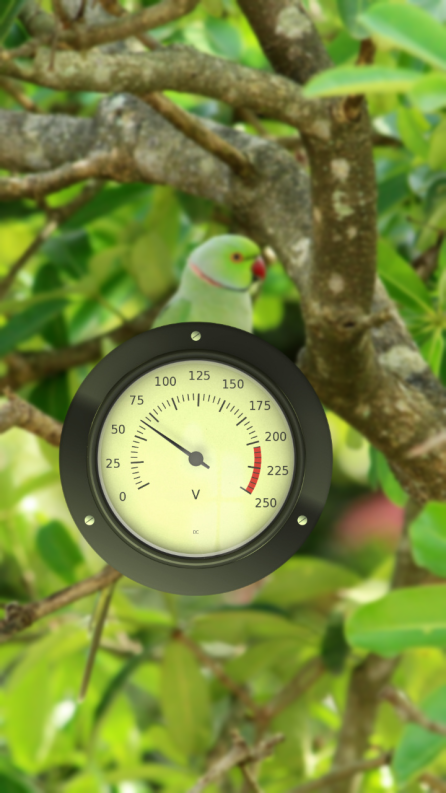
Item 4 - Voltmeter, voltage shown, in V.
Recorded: 65 V
